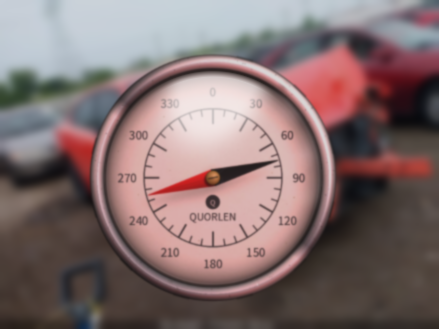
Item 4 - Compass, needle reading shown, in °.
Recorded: 255 °
